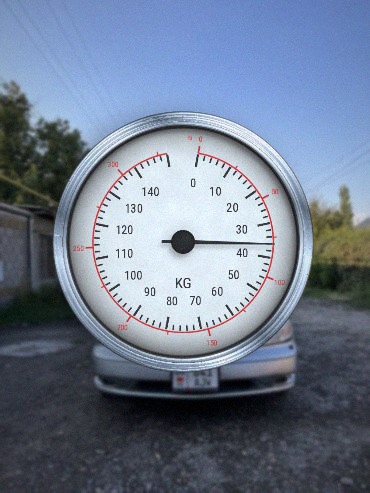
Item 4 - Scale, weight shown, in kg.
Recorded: 36 kg
